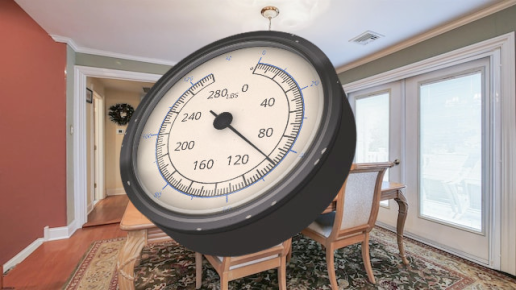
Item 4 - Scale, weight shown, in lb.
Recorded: 100 lb
